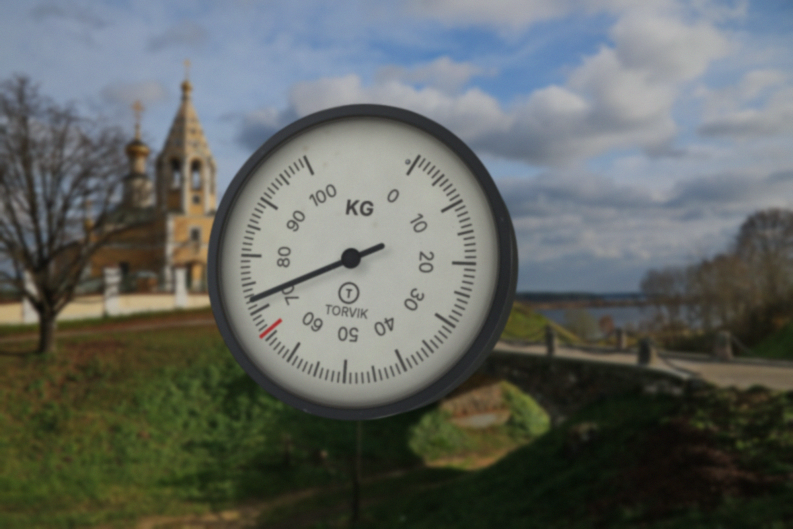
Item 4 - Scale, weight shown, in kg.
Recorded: 72 kg
